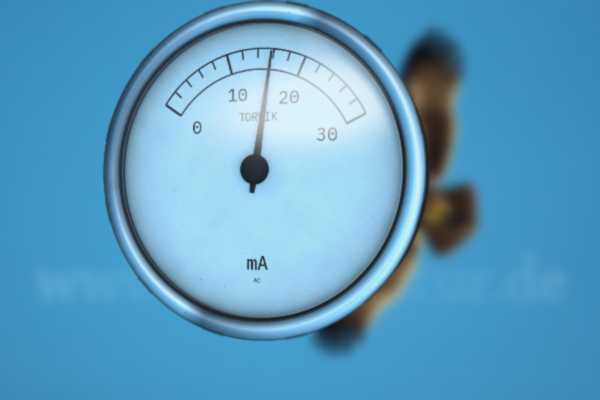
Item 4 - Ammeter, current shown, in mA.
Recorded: 16 mA
